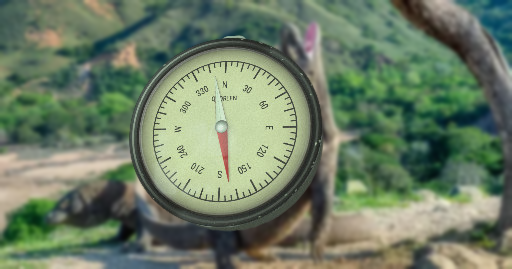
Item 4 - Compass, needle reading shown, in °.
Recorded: 170 °
